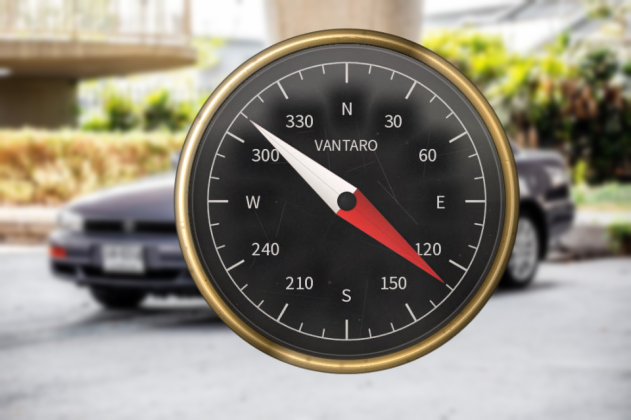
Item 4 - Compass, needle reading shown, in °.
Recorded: 130 °
